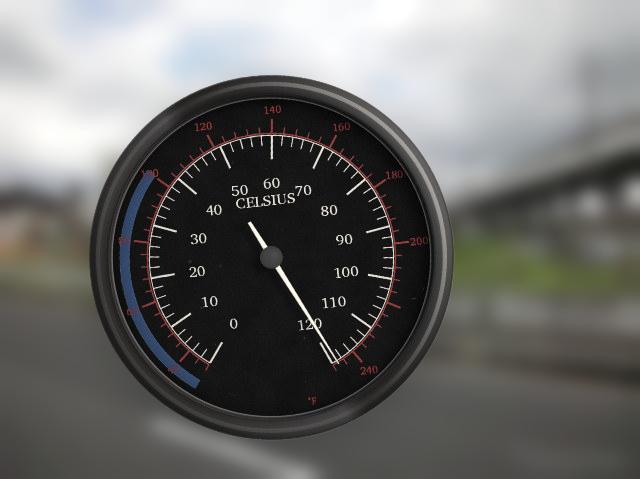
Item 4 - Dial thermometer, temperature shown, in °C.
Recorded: 119 °C
